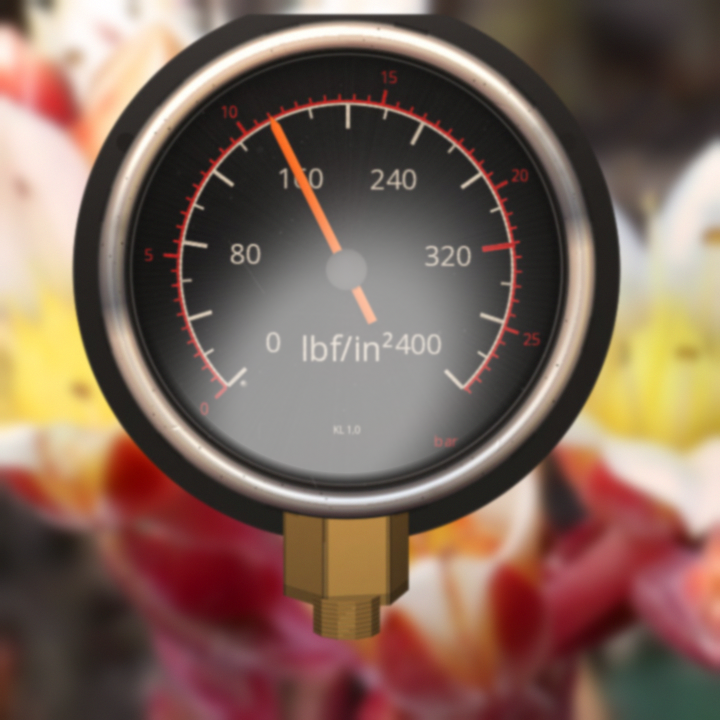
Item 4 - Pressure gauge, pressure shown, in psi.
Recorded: 160 psi
